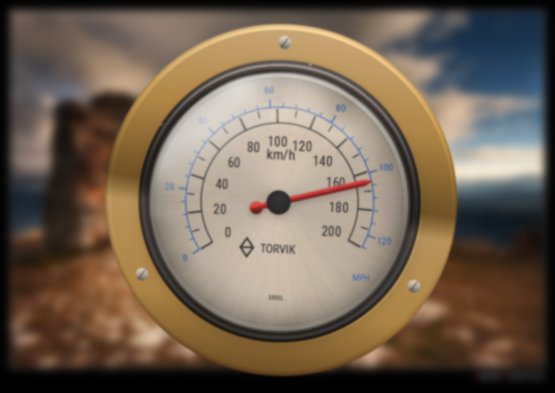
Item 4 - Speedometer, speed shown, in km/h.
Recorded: 165 km/h
